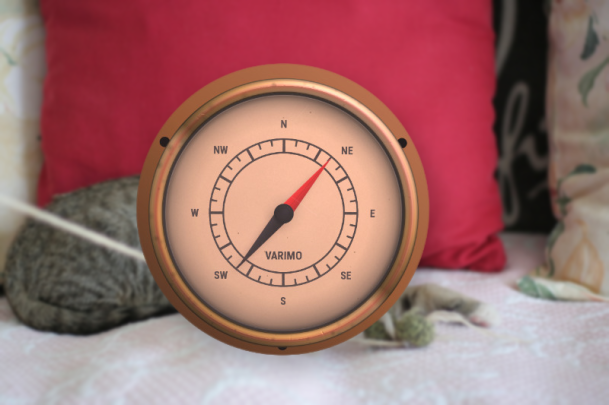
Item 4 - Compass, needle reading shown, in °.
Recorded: 40 °
